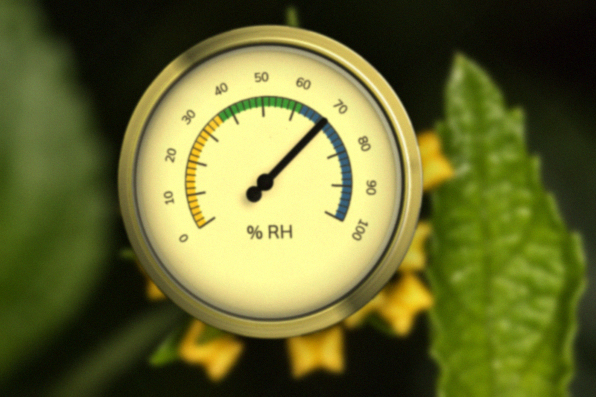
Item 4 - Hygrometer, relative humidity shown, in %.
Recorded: 70 %
